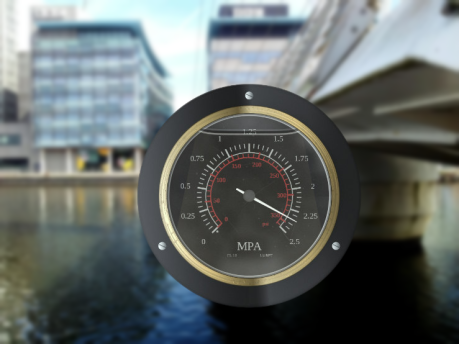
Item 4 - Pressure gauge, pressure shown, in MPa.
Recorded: 2.35 MPa
